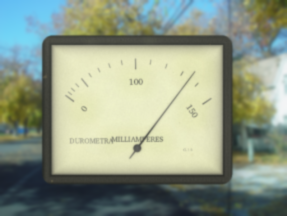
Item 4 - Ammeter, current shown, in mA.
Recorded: 135 mA
